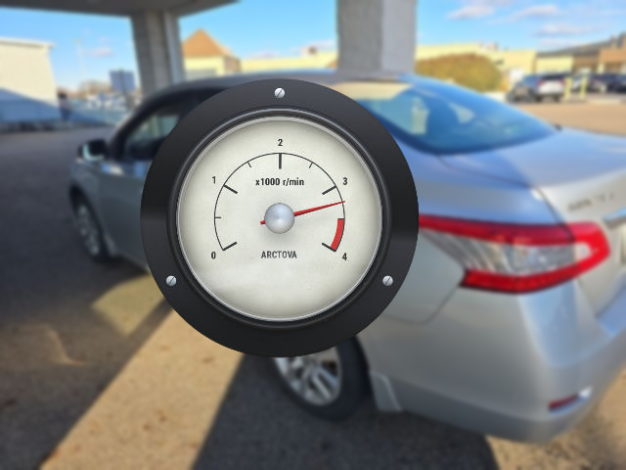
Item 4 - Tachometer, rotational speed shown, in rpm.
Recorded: 3250 rpm
